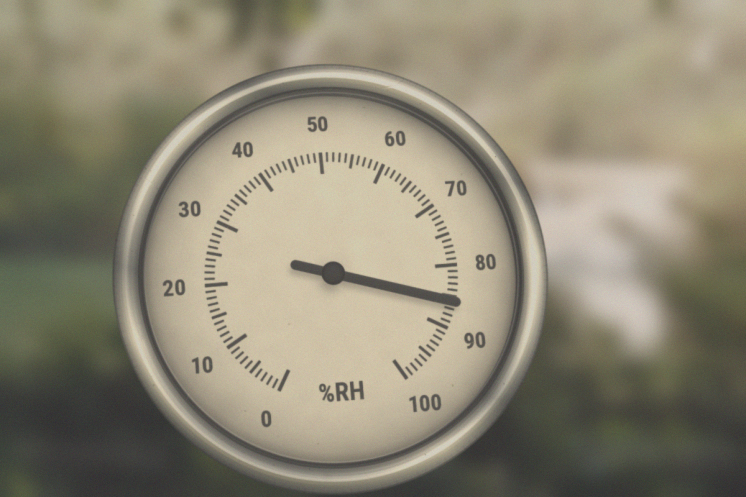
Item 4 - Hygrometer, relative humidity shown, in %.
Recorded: 86 %
